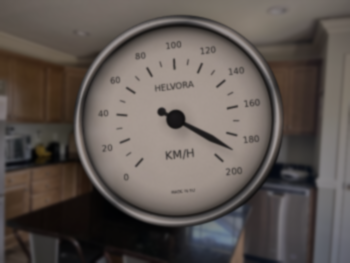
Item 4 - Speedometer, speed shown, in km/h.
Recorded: 190 km/h
